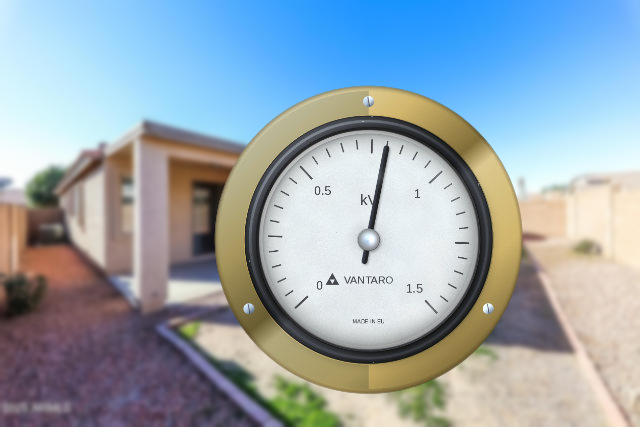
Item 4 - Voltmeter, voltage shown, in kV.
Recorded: 0.8 kV
